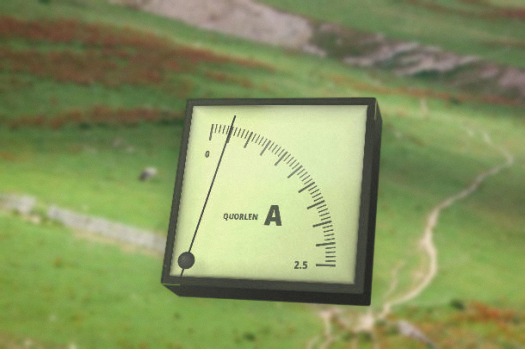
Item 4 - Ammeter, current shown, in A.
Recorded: 0.25 A
